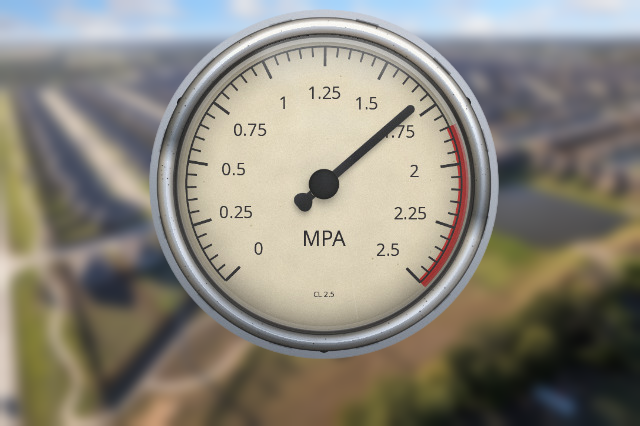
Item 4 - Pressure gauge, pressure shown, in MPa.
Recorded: 1.7 MPa
